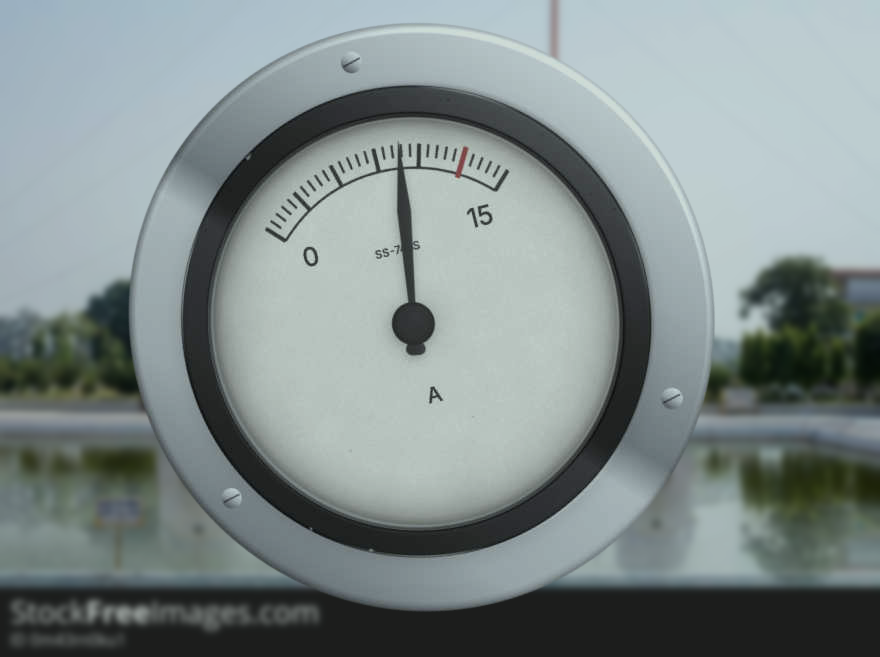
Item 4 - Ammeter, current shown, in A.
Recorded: 9 A
